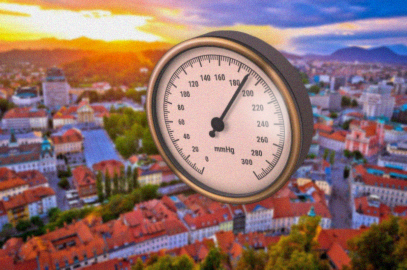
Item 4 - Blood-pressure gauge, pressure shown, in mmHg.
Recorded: 190 mmHg
